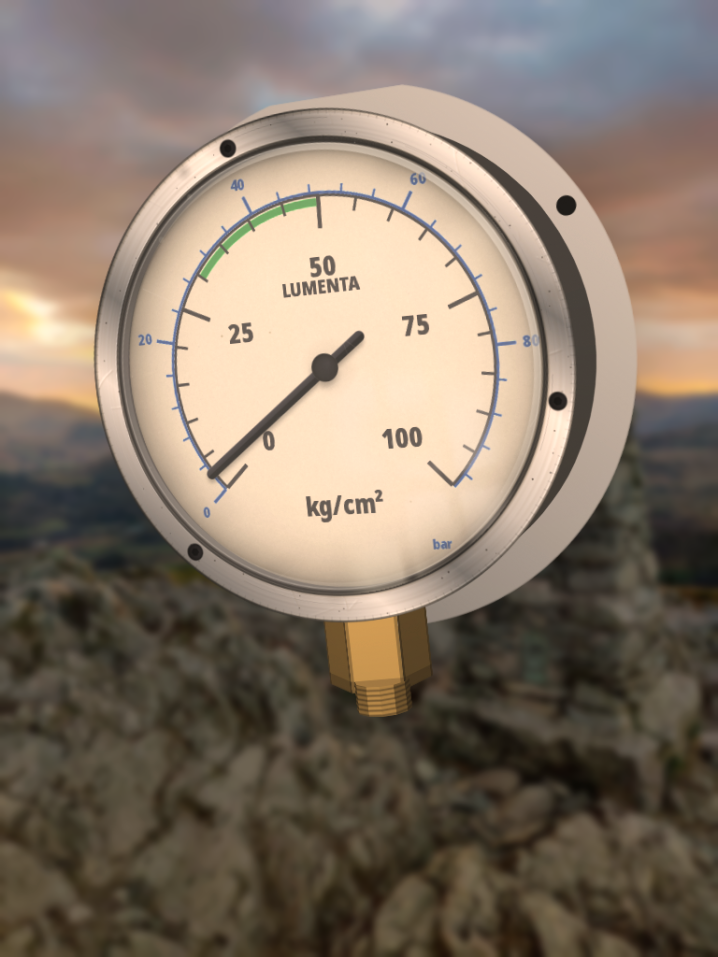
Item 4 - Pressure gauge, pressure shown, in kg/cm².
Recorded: 2.5 kg/cm²
